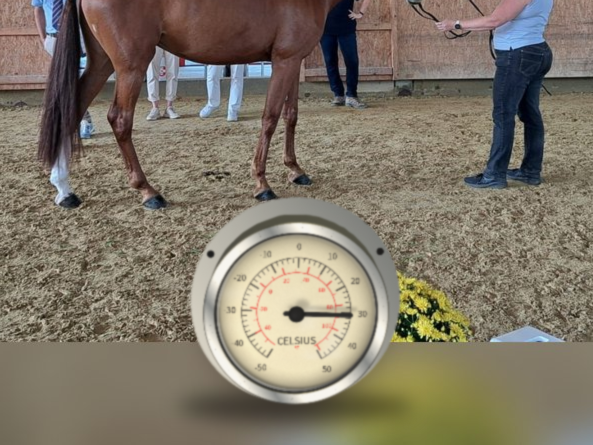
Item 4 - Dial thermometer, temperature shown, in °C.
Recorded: 30 °C
